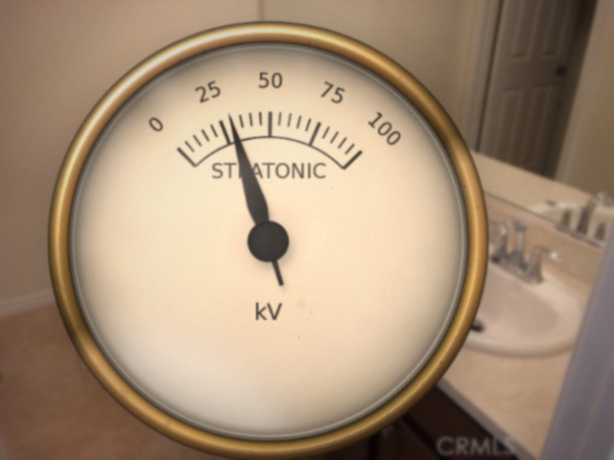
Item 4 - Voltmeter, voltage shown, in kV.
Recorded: 30 kV
